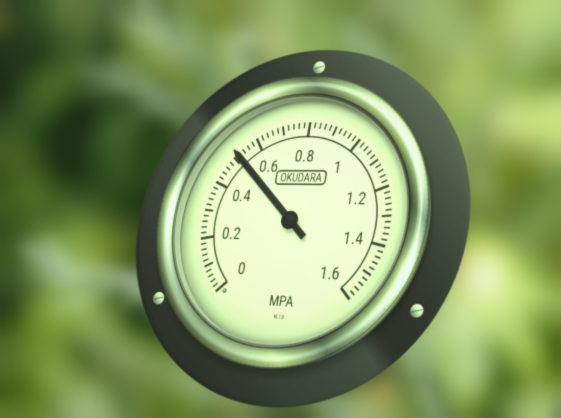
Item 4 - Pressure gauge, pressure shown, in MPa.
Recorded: 0.52 MPa
